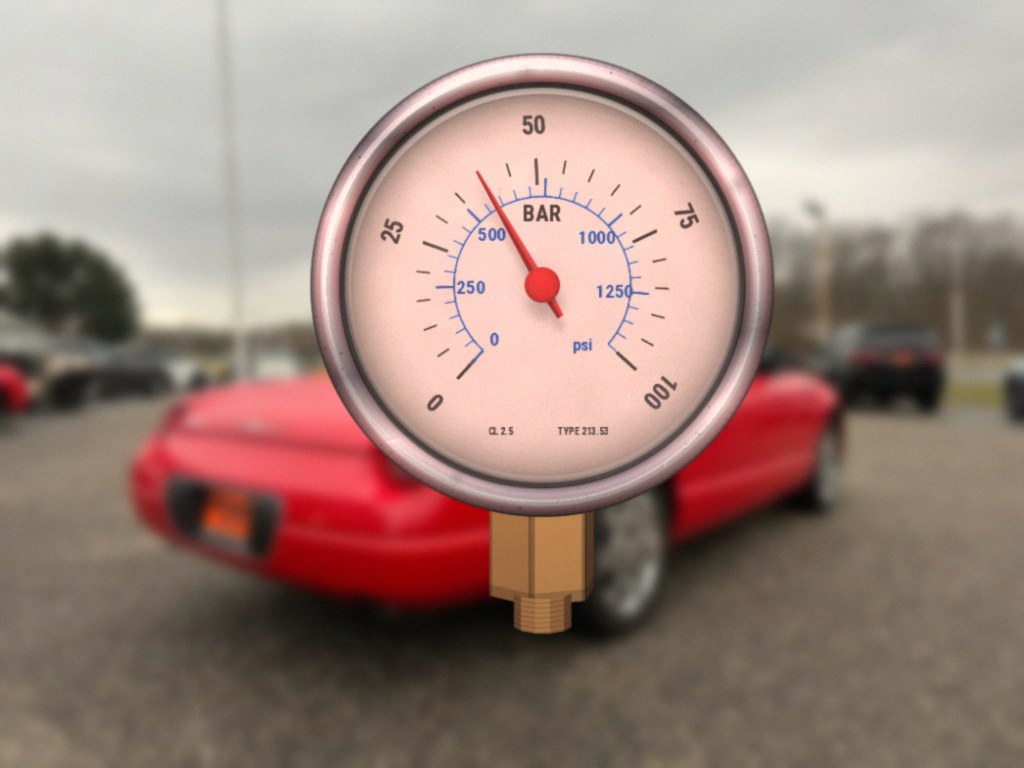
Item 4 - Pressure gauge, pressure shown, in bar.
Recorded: 40 bar
